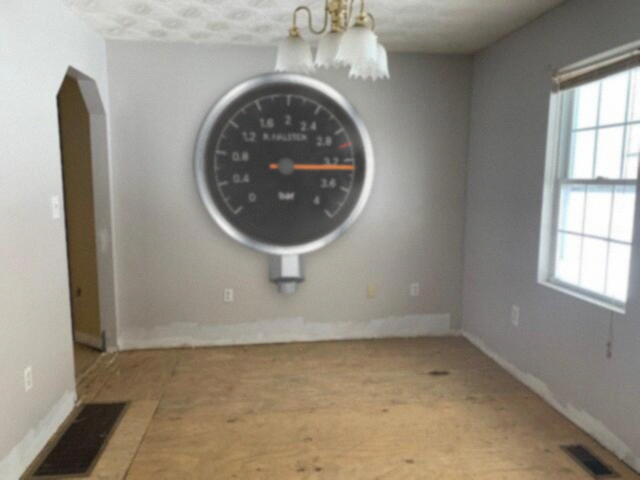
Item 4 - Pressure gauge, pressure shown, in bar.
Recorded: 3.3 bar
